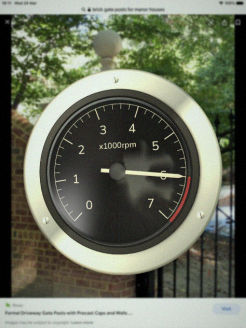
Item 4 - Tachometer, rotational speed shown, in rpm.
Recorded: 6000 rpm
